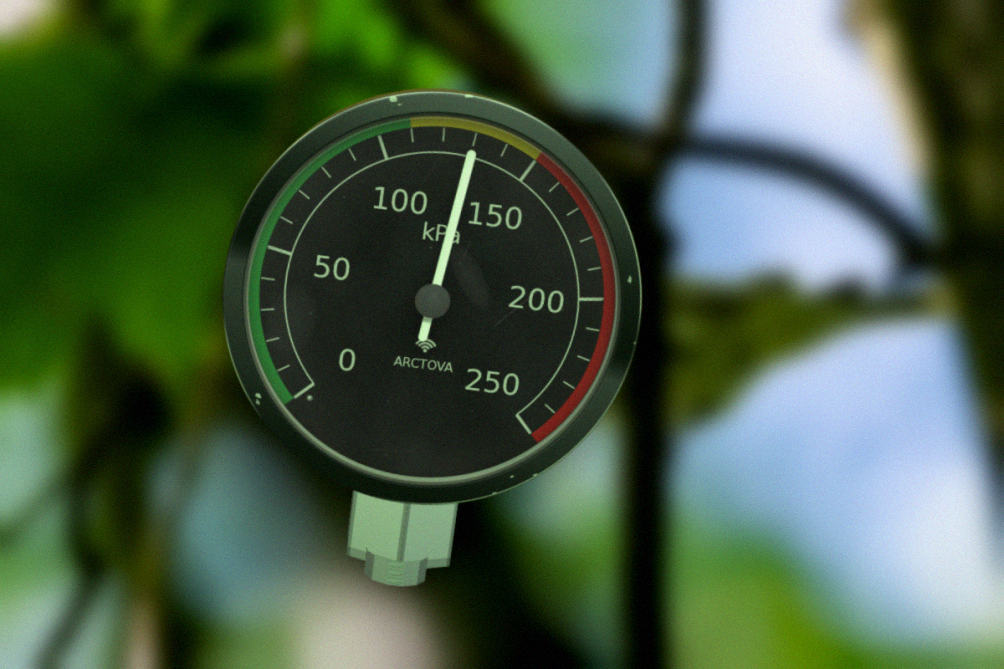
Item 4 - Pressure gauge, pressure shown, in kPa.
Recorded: 130 kPa
